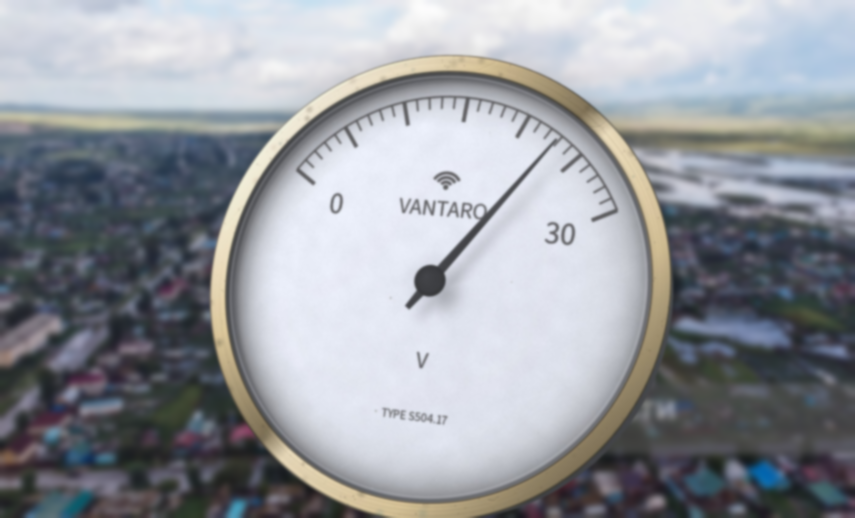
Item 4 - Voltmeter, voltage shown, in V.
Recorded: 23 V
